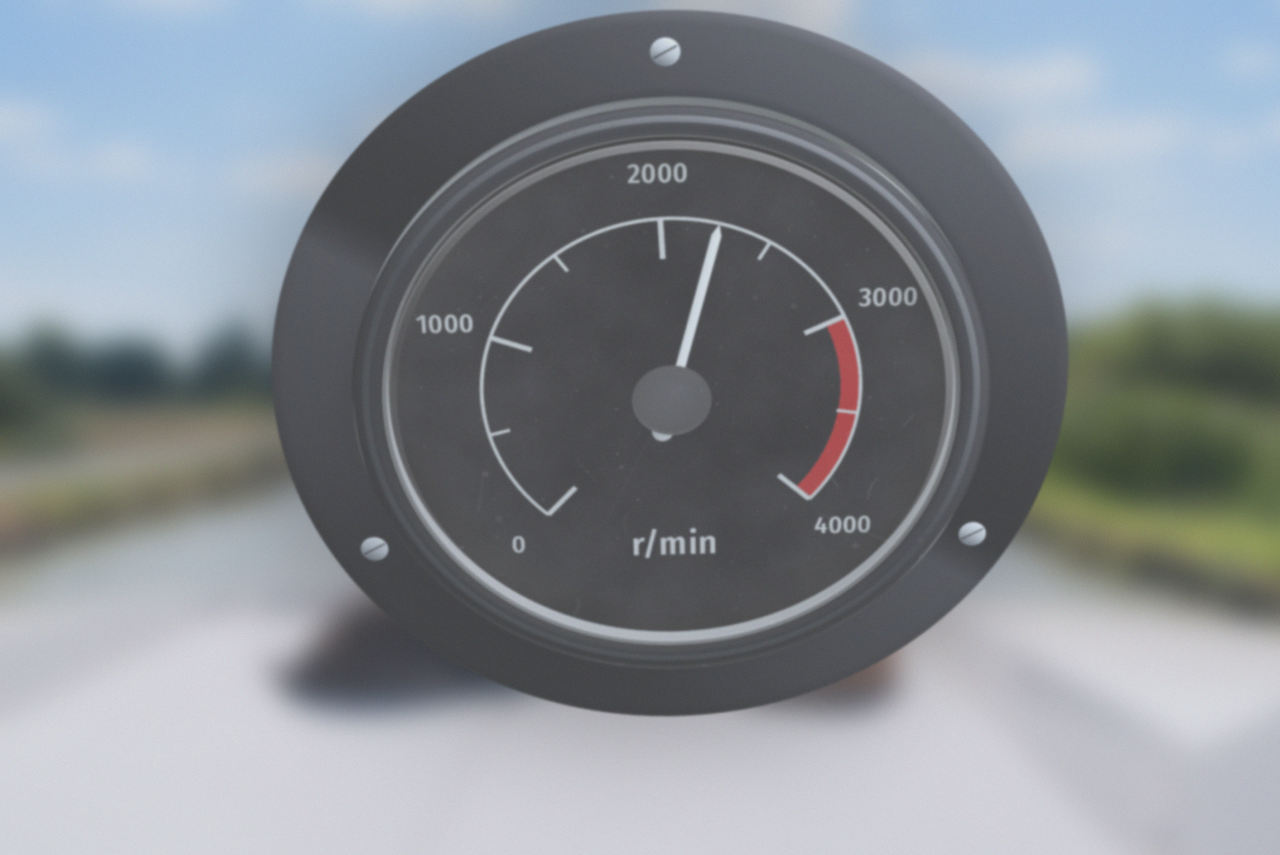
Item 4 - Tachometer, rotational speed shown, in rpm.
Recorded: 2250 rpm
